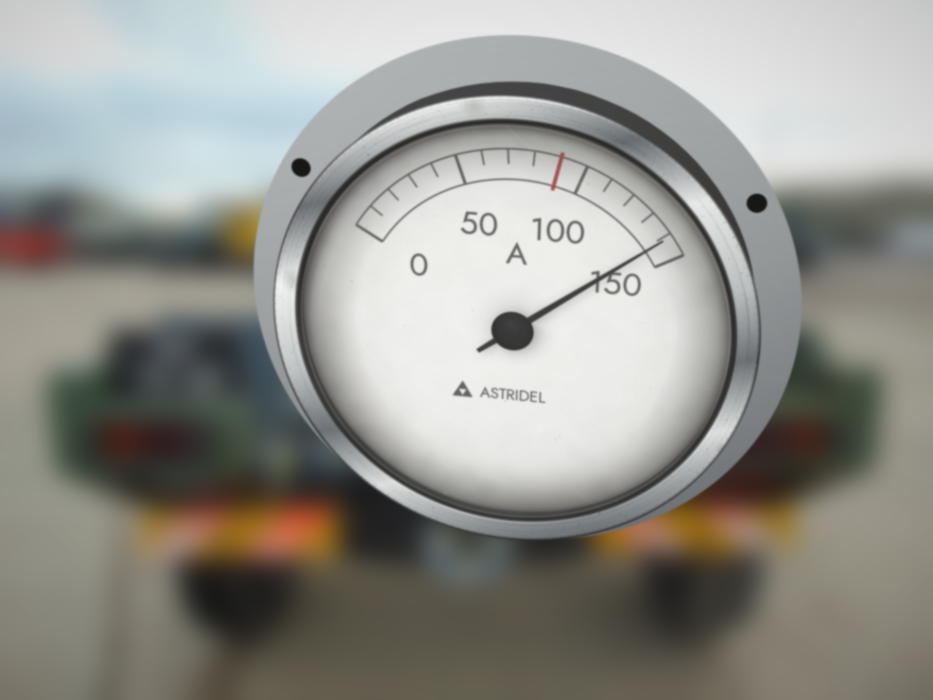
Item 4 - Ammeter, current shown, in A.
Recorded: 140 A
